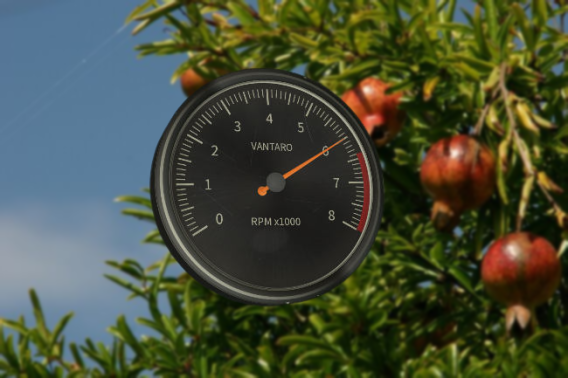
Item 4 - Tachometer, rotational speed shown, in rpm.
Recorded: 6000 rpm
